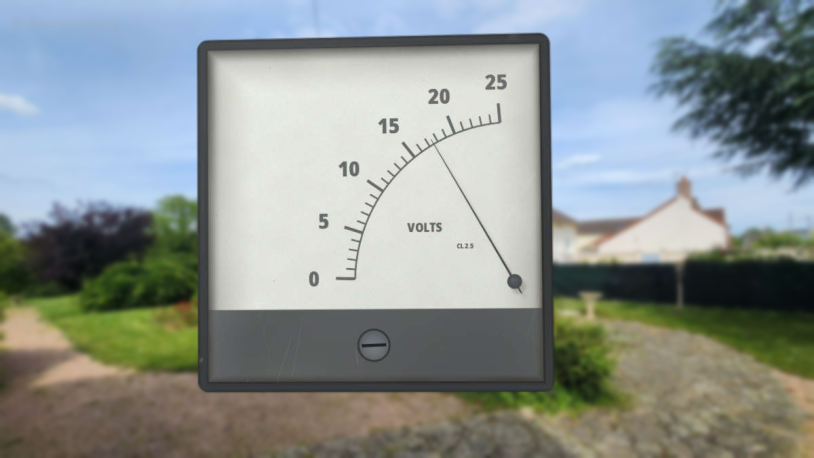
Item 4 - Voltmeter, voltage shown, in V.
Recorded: 17.5 V
